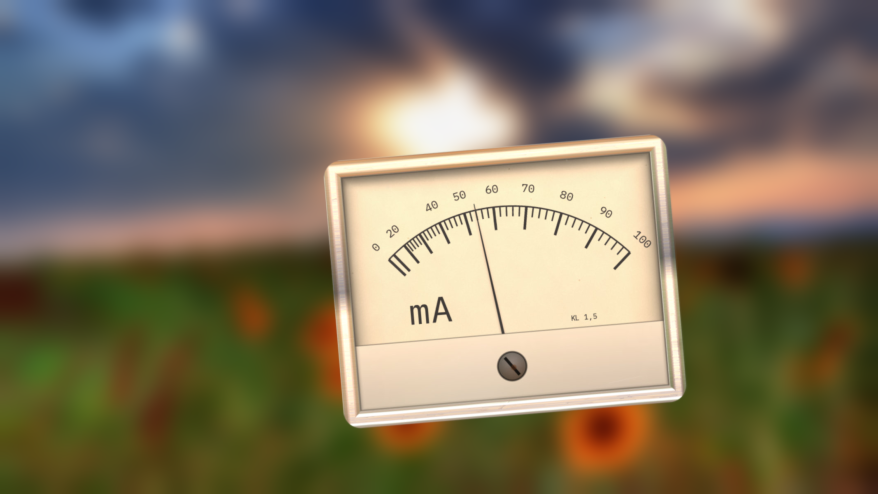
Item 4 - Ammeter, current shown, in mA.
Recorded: 54 mA
